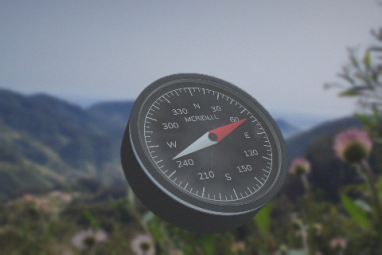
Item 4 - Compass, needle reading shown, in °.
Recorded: 70 °
